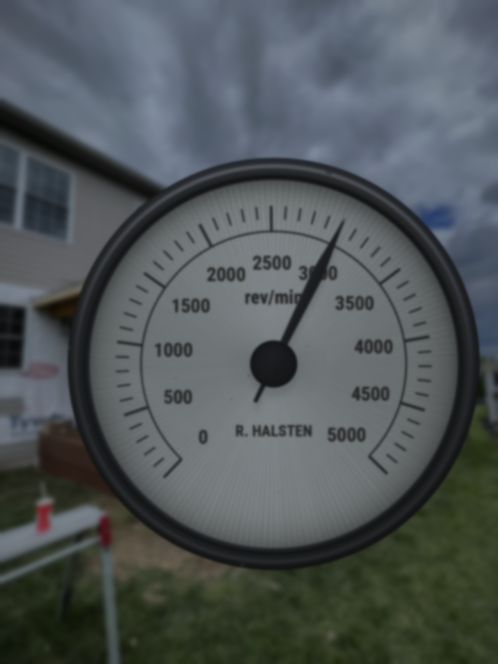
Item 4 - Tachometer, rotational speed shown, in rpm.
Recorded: 3000 rpm
